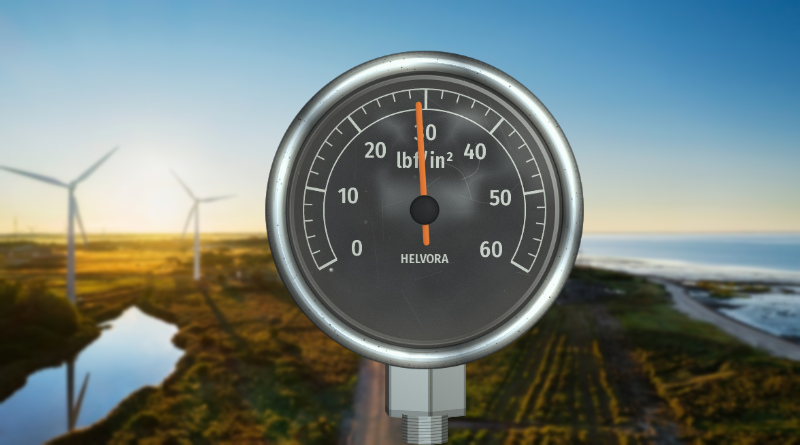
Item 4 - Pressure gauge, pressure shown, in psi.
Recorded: 29 psi
